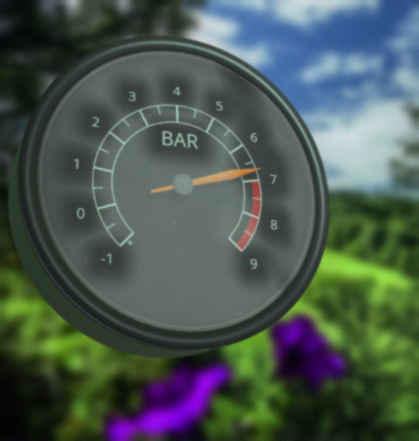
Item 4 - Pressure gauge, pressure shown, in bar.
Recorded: 6.75 bar
